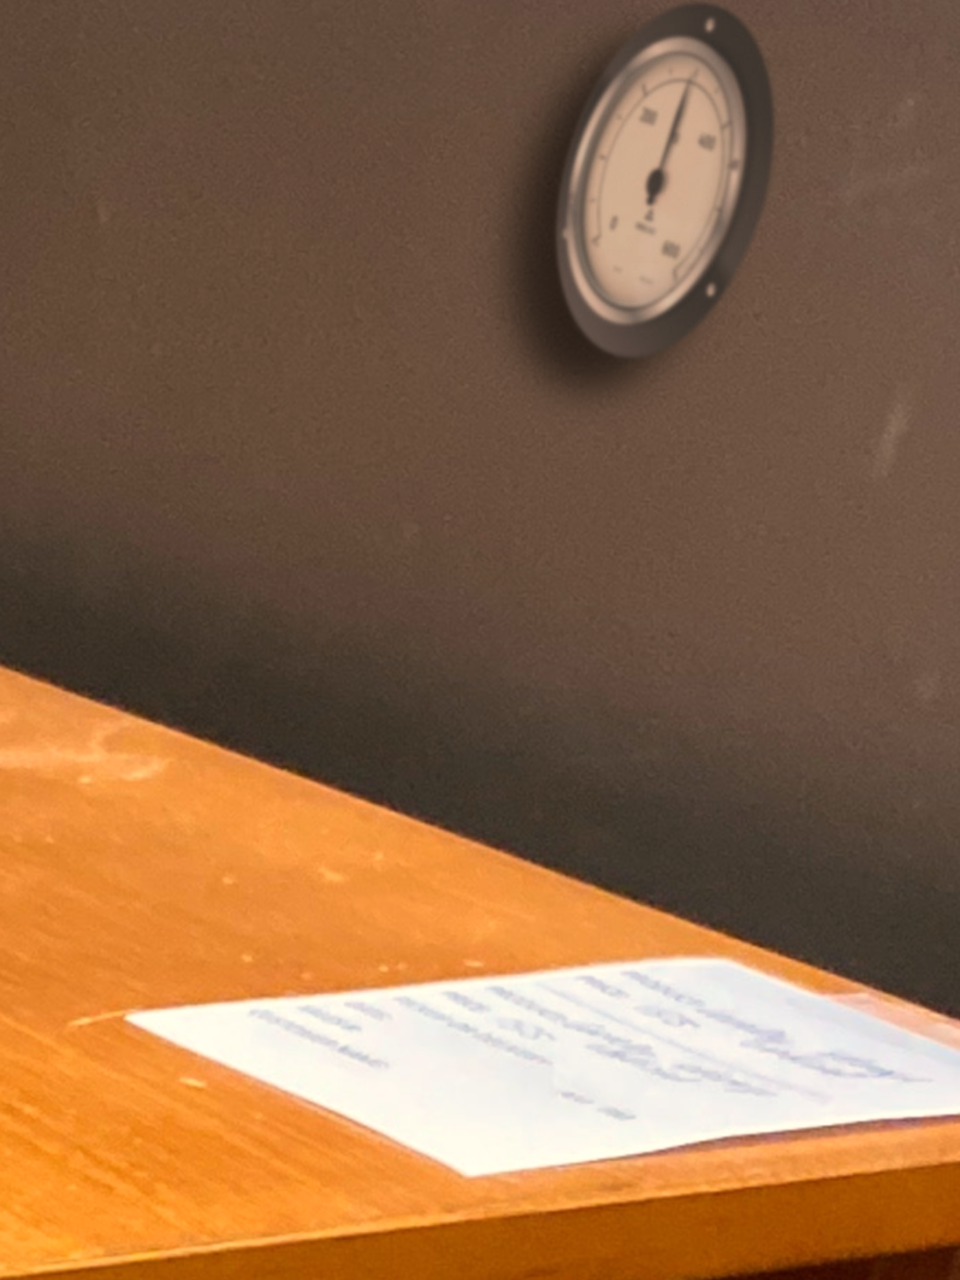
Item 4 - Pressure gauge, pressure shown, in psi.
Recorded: 300 psi
